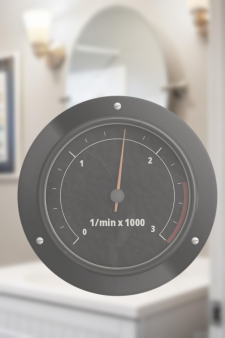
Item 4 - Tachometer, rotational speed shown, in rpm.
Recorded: 1600 rpm
